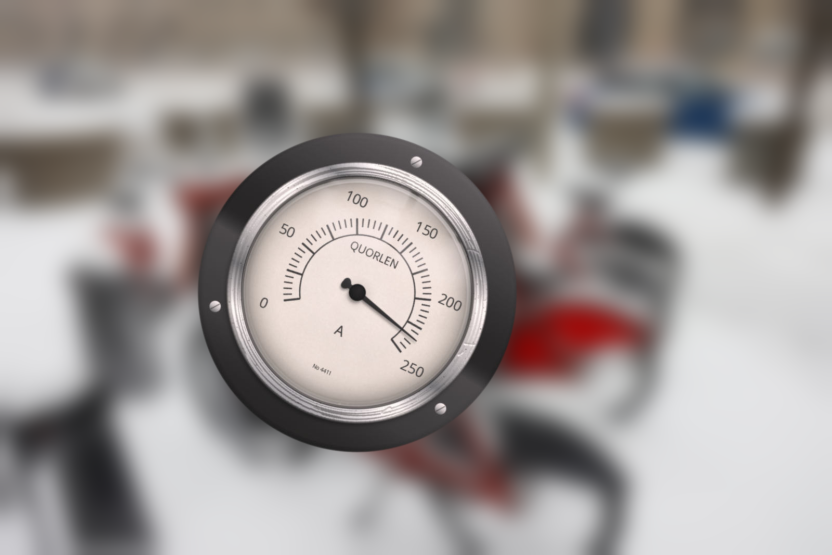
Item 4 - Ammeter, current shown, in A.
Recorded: 235 A
